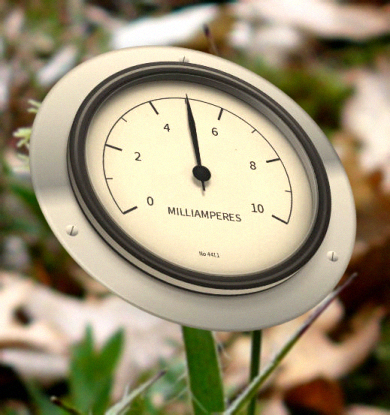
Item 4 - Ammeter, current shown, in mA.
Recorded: 5 mA
